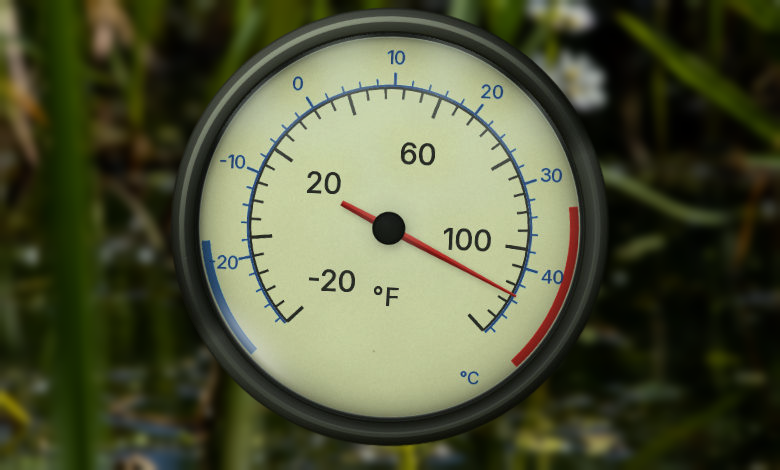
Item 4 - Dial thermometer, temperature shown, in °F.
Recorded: 110 °F
